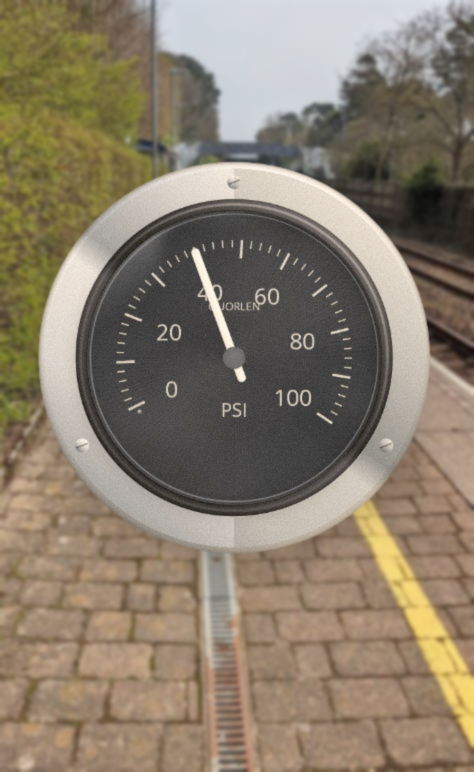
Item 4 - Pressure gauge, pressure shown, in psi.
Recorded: 40 psi
